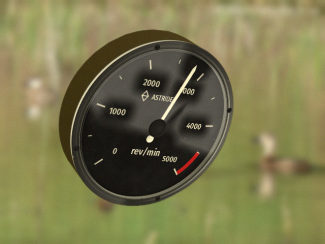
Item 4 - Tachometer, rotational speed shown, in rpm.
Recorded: 2750 rpm
